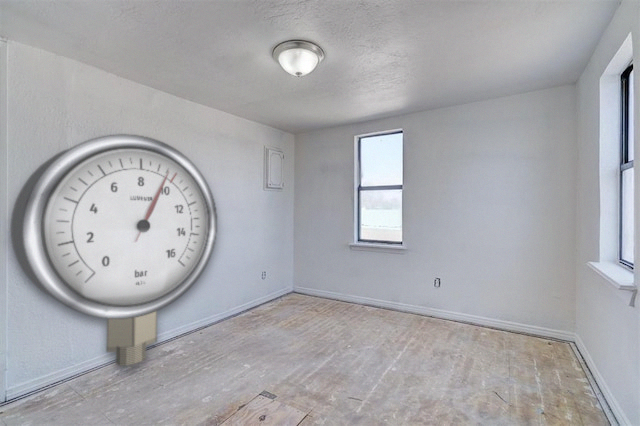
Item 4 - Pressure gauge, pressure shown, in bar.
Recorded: 9.5 bar
